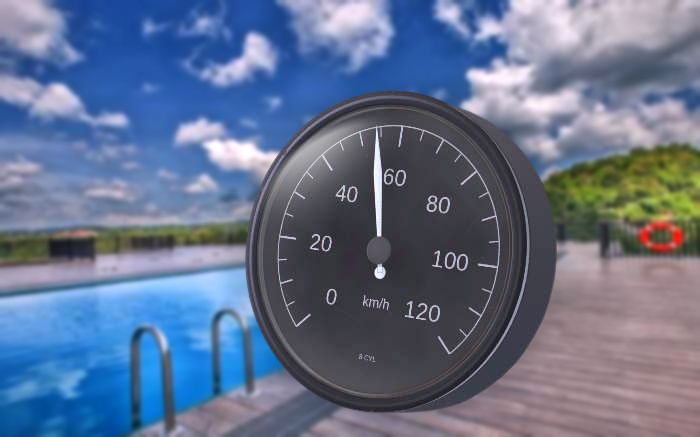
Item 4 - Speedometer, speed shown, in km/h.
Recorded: 55 km/h
